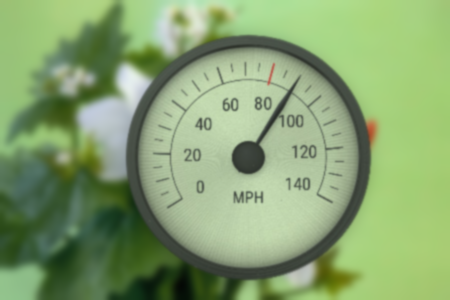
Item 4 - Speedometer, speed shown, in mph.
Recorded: 90 mph
